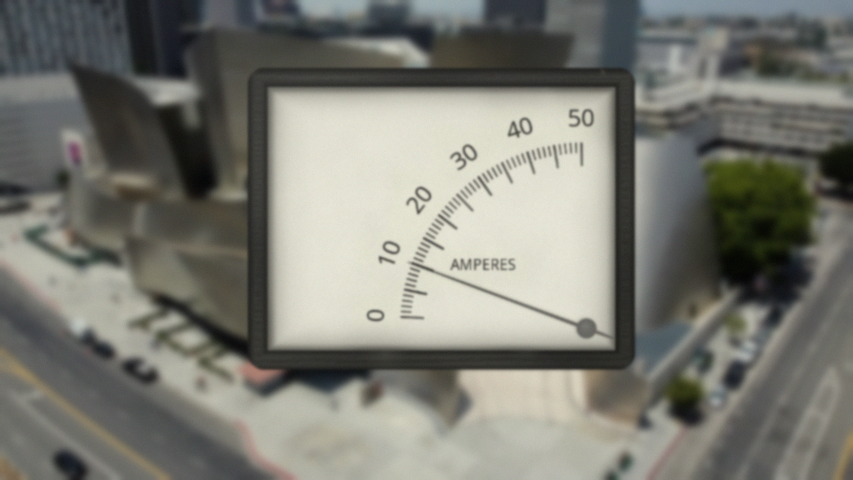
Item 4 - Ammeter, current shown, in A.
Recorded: 10 A
